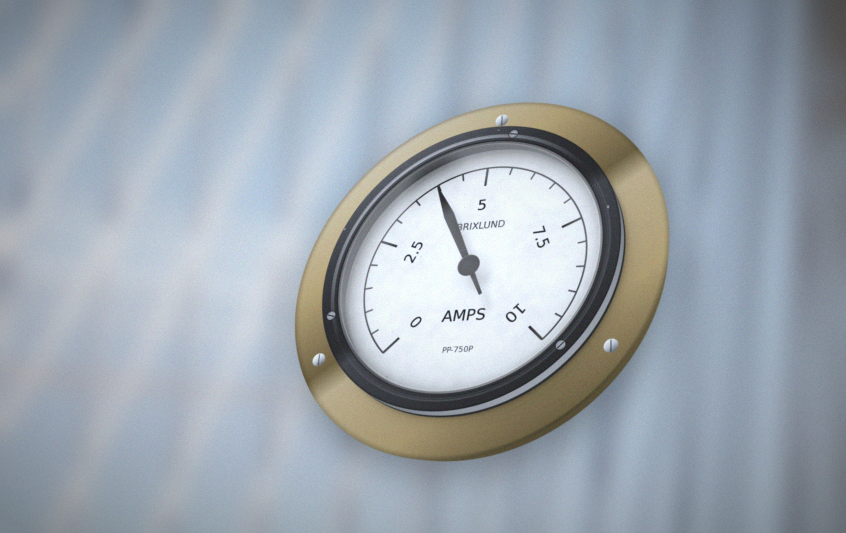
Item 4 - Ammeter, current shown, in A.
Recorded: 4 A
